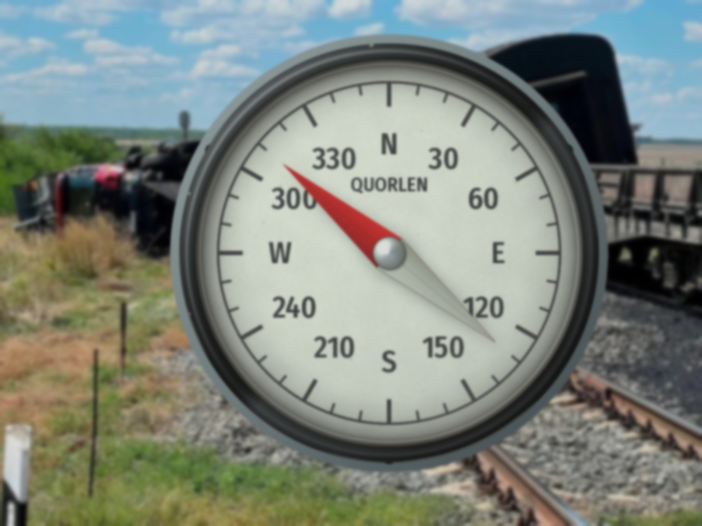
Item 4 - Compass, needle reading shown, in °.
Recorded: 310 °
